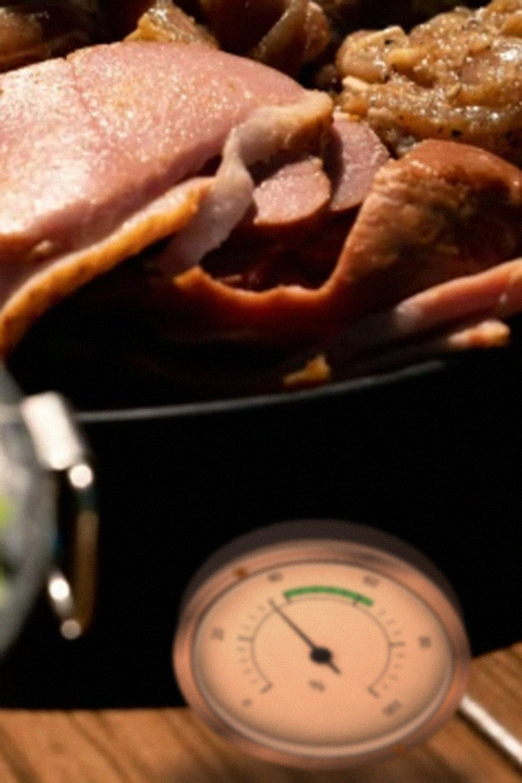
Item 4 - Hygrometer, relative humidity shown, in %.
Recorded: 36 %
